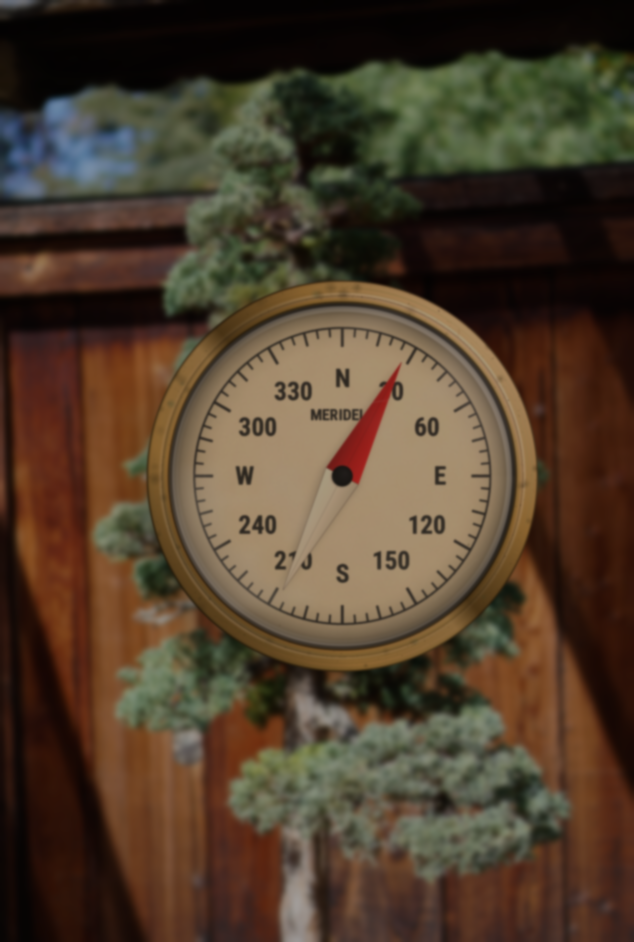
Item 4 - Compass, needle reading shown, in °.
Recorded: 27.5 °
